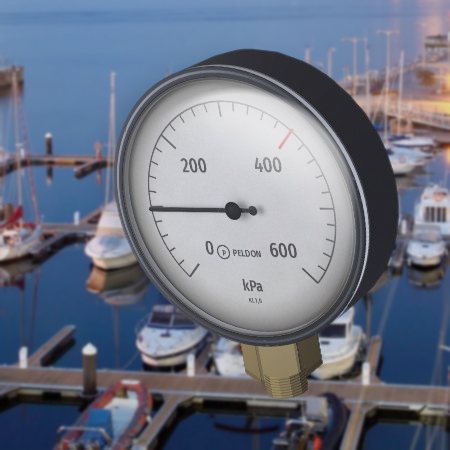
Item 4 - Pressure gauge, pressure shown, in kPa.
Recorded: 100 kPa
